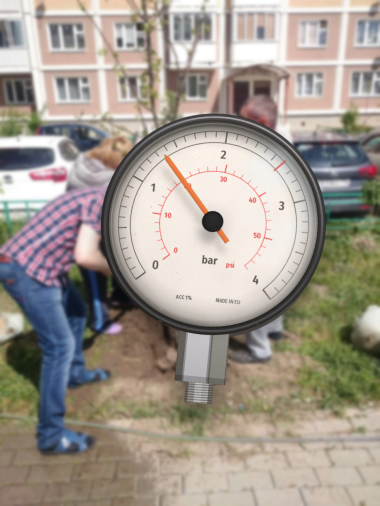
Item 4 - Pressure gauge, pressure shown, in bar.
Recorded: 1.35 bar
